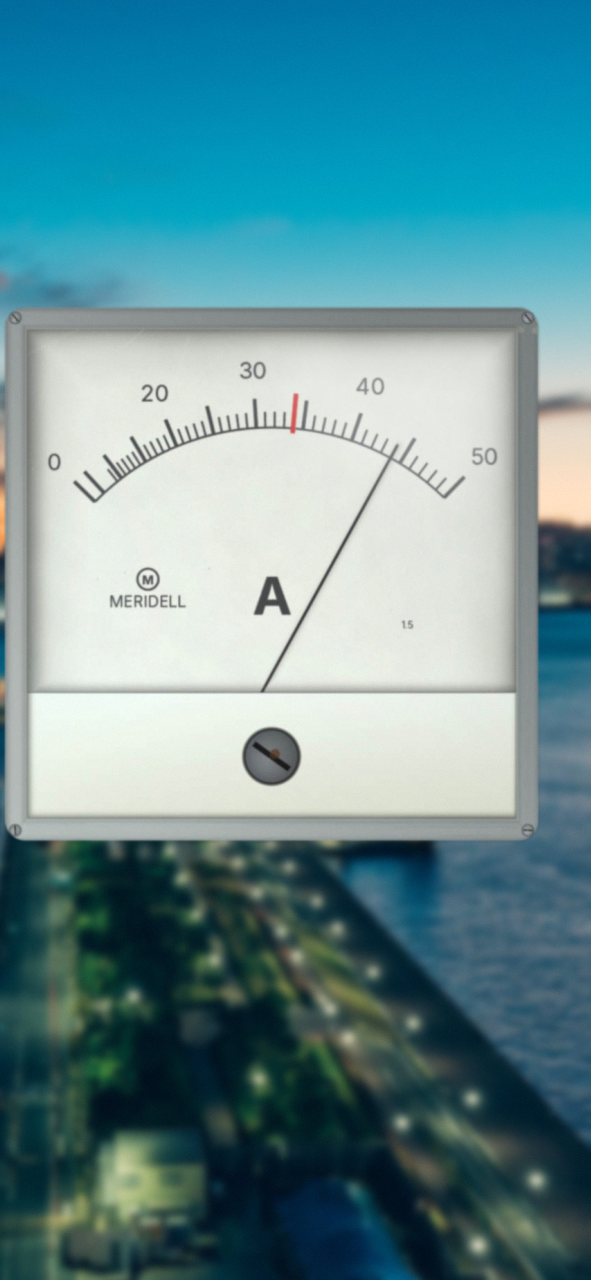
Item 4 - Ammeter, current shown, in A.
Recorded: 44 A
